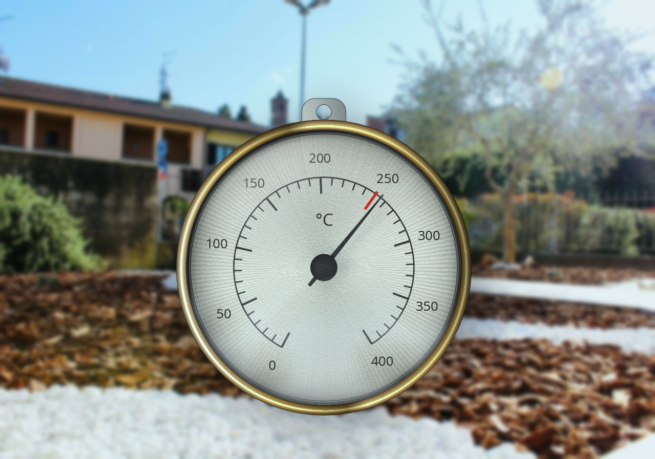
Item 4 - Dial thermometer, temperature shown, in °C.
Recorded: 255 °C
